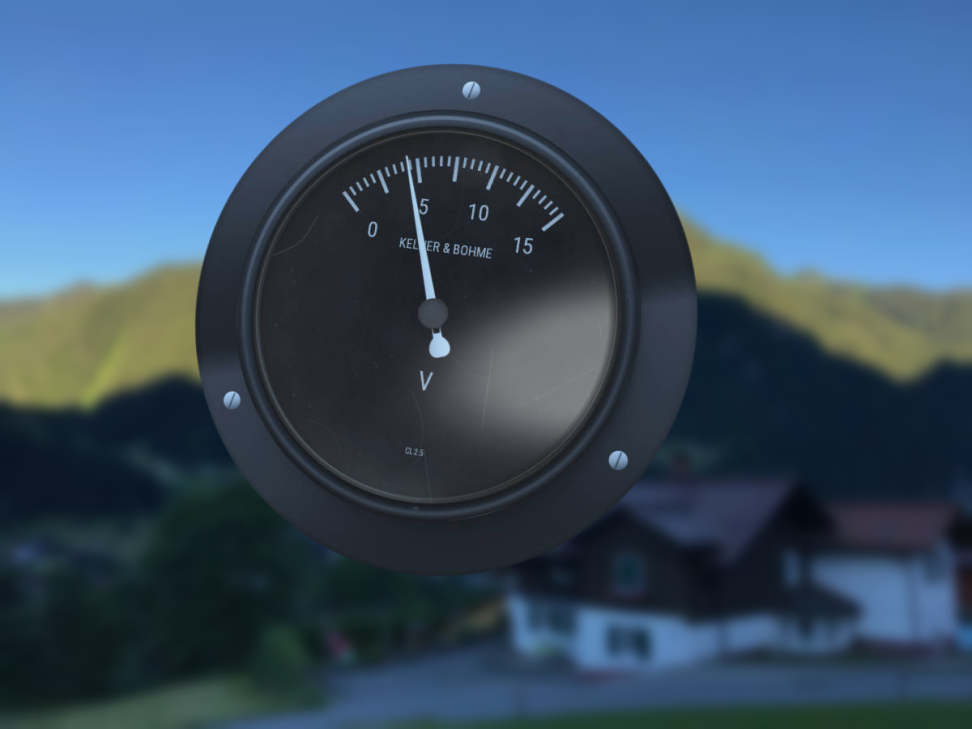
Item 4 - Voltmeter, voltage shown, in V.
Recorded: 4.5 V
